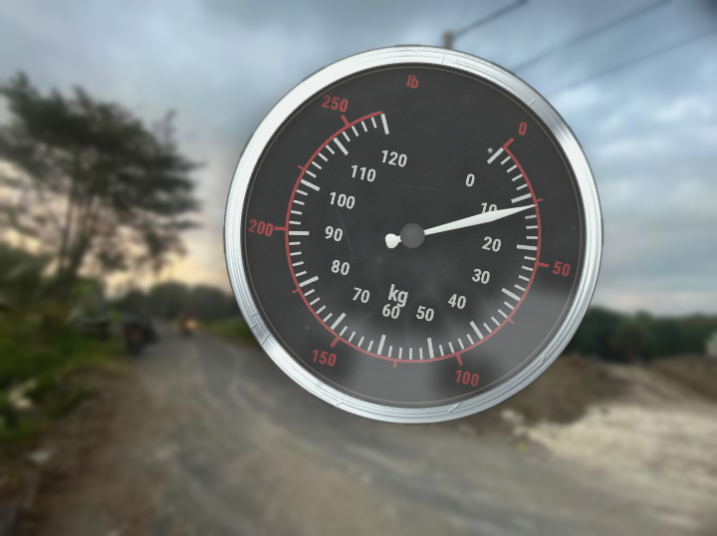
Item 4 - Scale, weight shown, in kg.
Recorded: 12 kg
